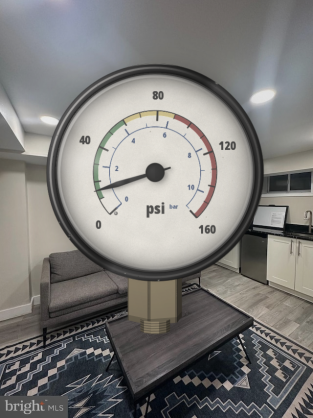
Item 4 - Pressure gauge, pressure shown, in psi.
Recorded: 15 psi
